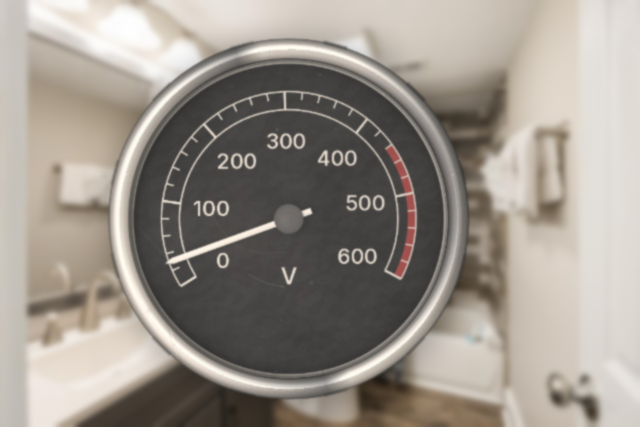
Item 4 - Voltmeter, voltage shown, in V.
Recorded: 30 V
